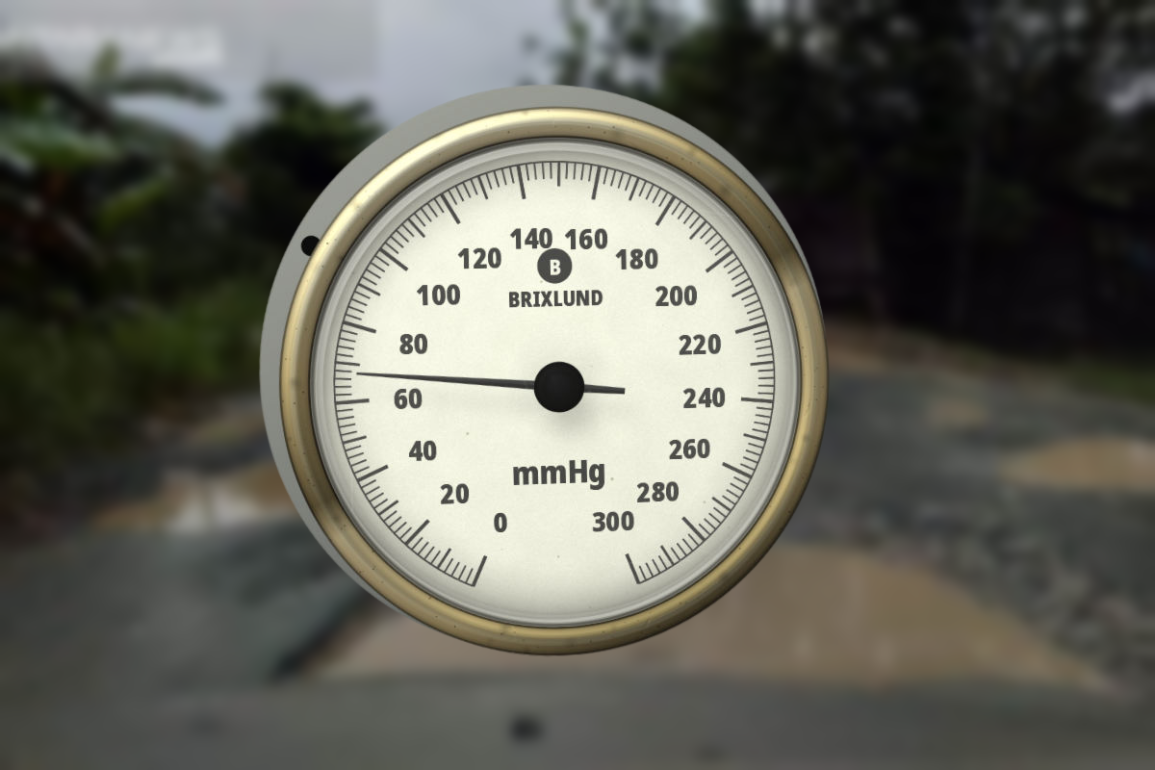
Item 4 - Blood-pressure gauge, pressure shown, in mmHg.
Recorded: 68 mmHg
